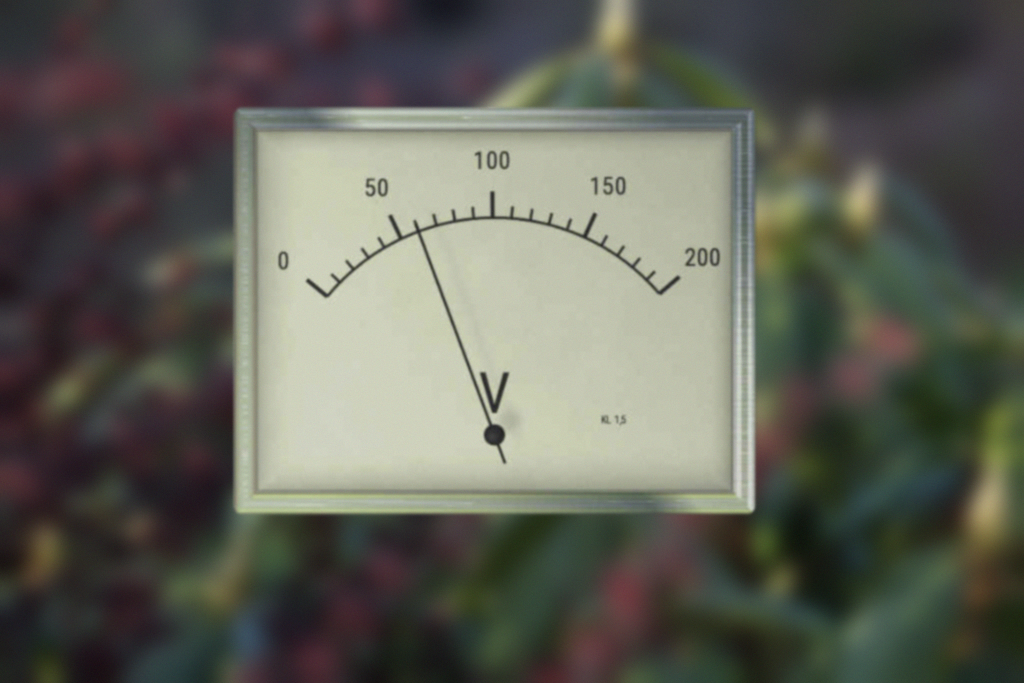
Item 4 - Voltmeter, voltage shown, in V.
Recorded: 60 V
